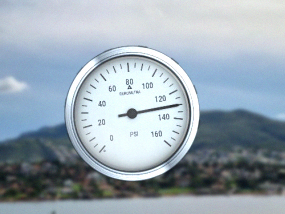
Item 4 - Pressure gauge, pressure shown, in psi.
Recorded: 130 psi
